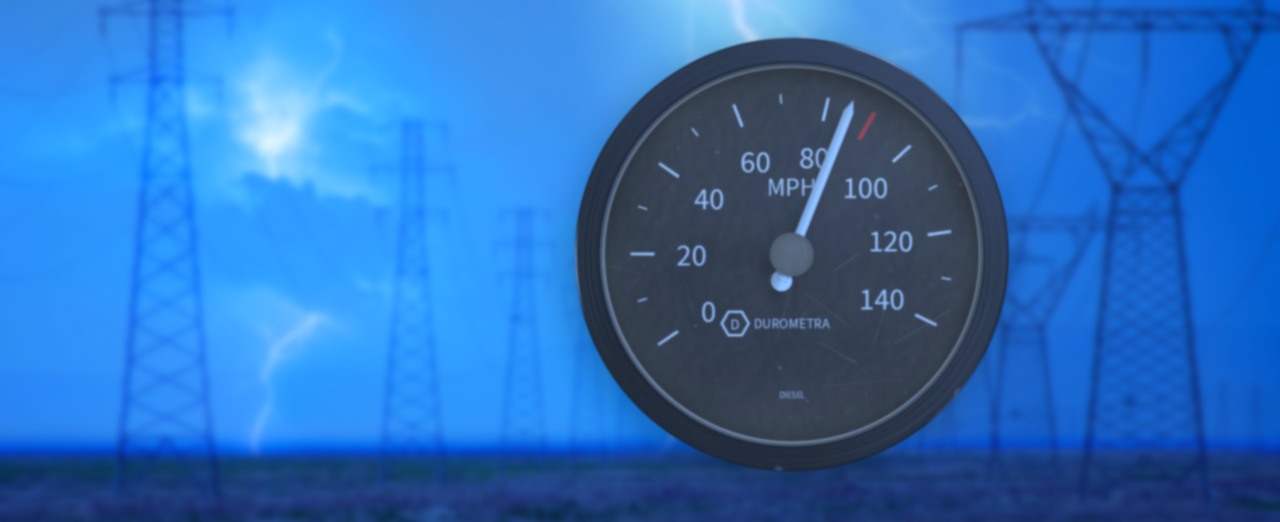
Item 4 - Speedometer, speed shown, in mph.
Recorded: 85 mph
